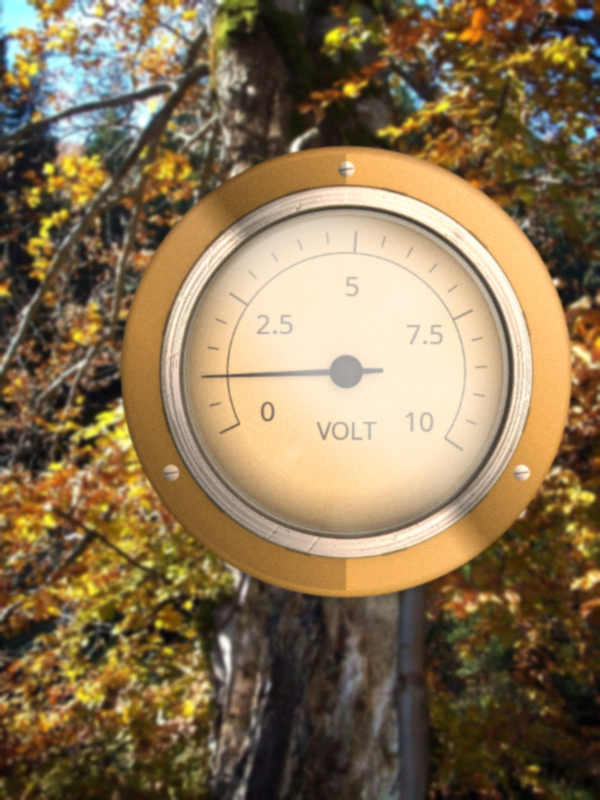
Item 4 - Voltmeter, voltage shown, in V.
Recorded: 1 V
